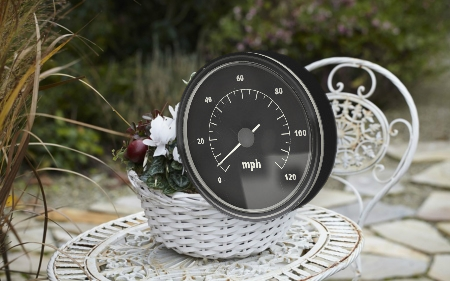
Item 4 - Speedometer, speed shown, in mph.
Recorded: 5 mph
